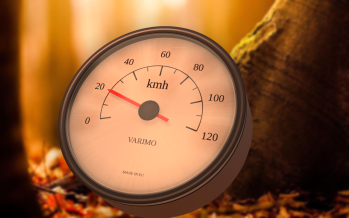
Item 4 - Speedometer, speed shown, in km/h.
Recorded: 20 km/h
